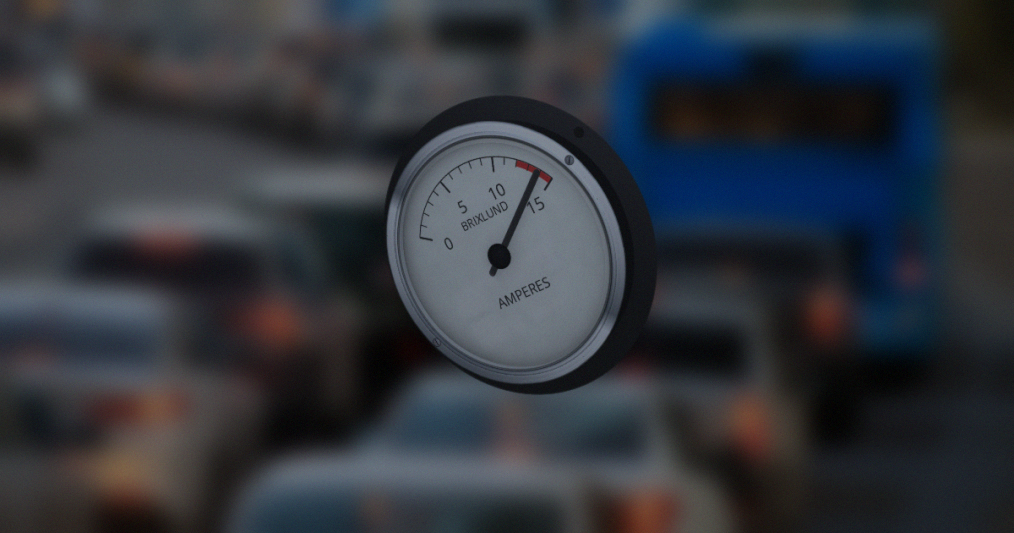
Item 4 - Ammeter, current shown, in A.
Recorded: 14 A
